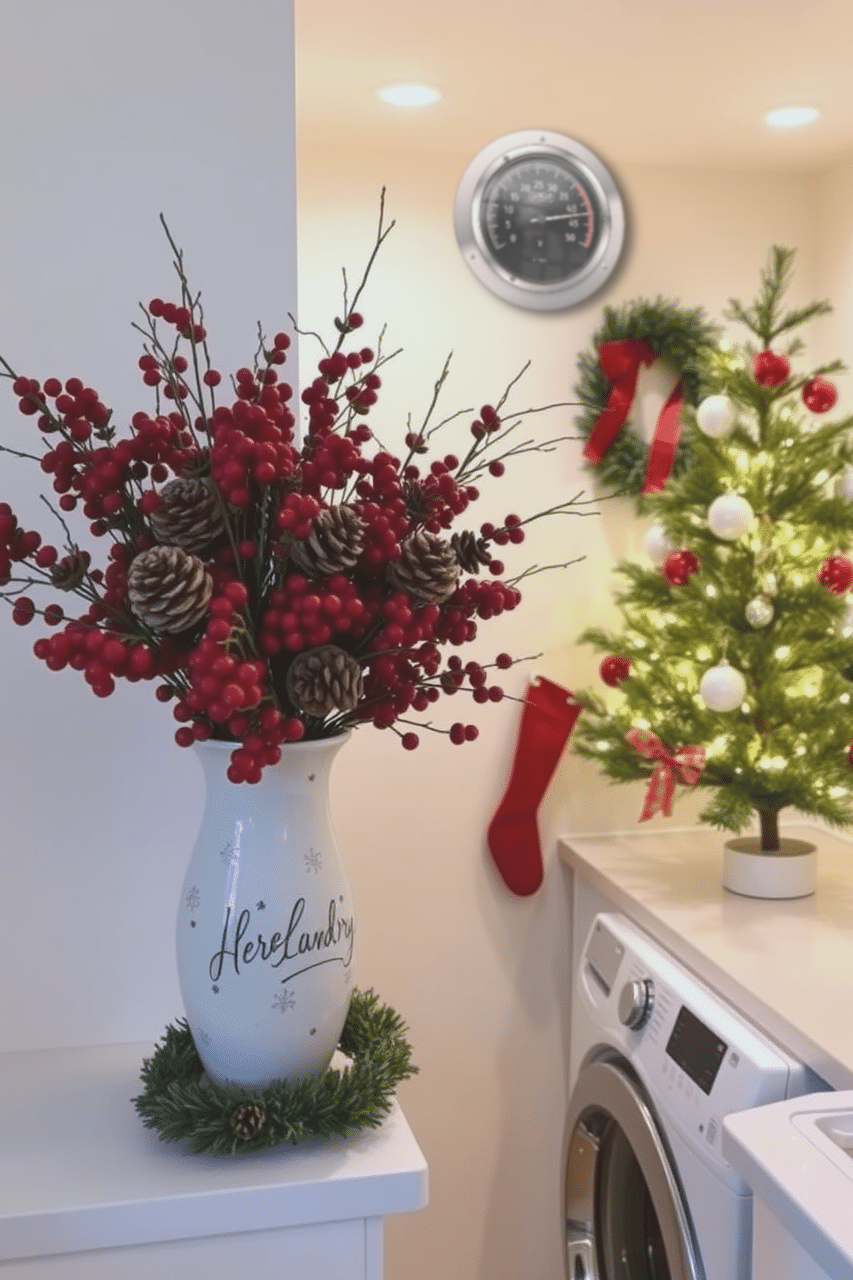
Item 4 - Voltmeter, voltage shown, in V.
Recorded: 42.5 V
